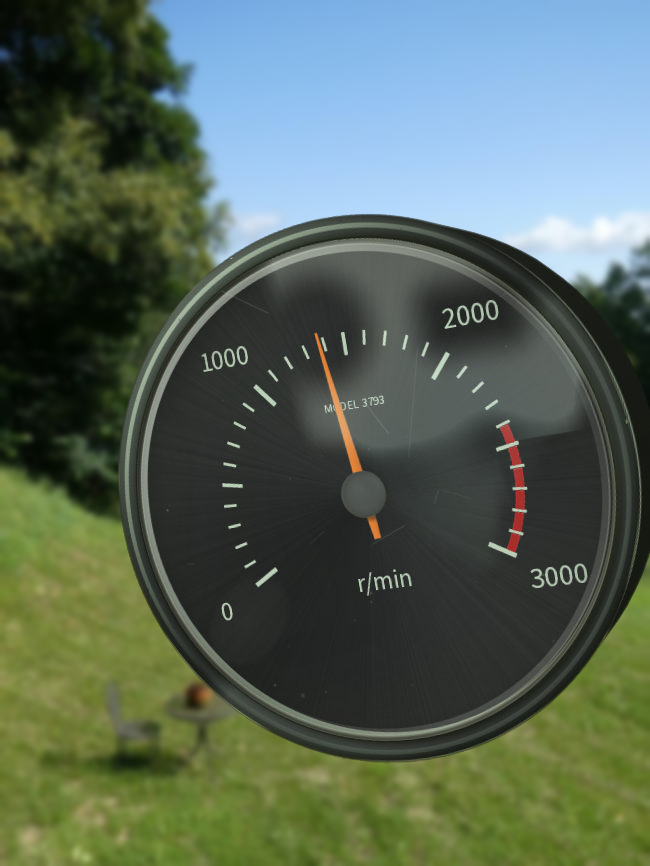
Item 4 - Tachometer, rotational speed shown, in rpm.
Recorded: 1400 rpm
